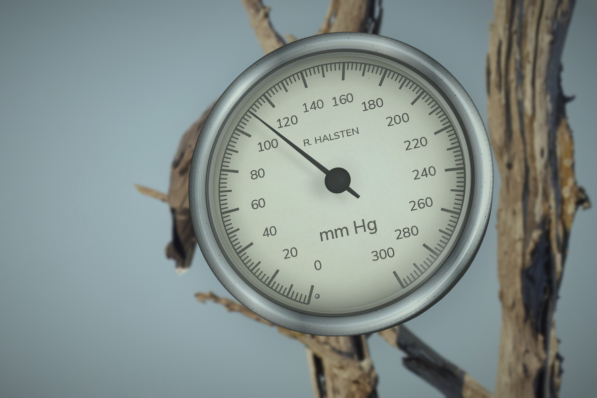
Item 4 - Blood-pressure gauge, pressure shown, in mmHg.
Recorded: 110 mmHg
